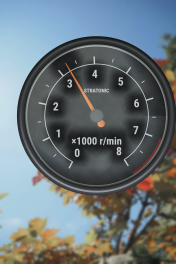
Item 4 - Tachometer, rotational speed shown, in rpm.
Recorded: 3250 rpm
